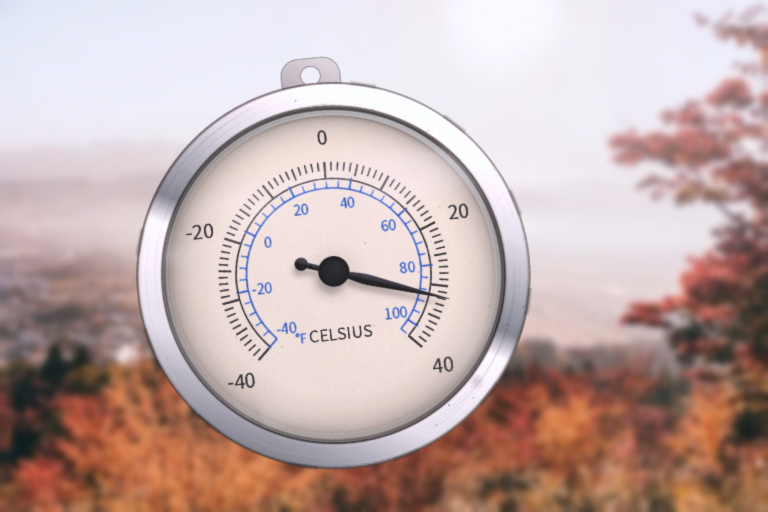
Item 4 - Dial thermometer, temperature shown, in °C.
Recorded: 32 °C
